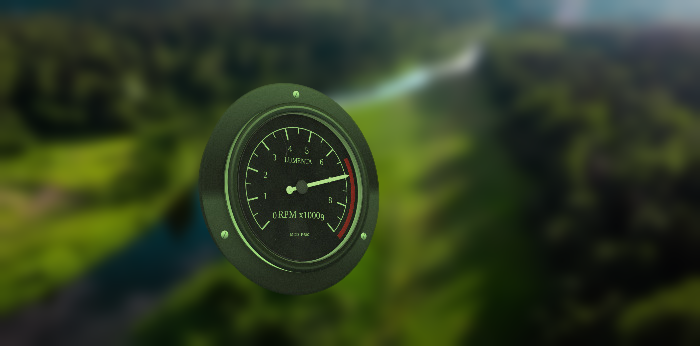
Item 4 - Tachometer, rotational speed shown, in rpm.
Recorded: 7000 rpm
